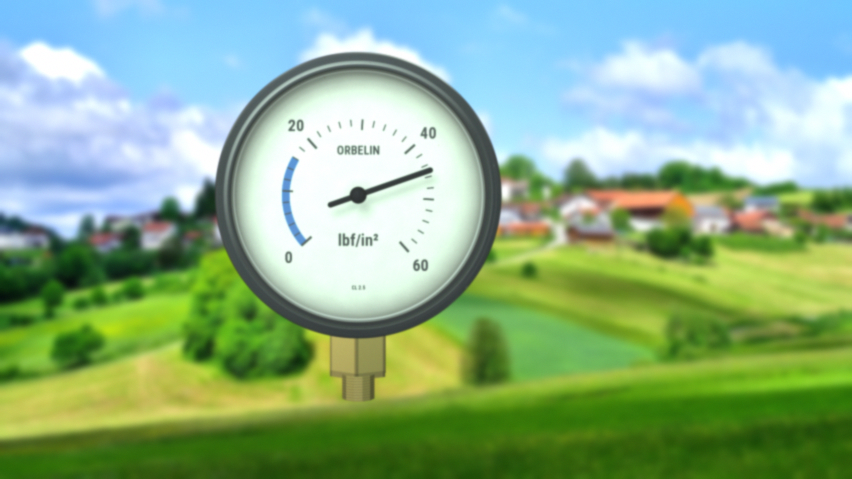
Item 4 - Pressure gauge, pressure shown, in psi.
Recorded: 45 psi
